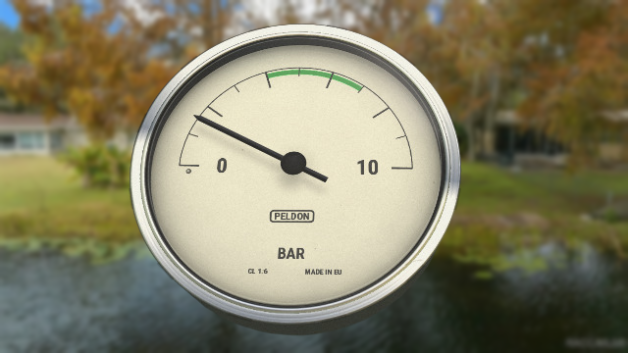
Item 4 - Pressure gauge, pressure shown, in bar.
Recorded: 1.5 bar
